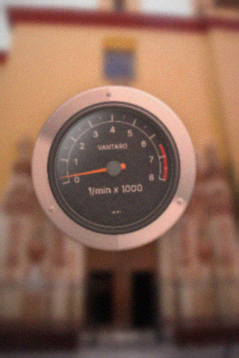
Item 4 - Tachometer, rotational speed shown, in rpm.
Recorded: 250 rpm
